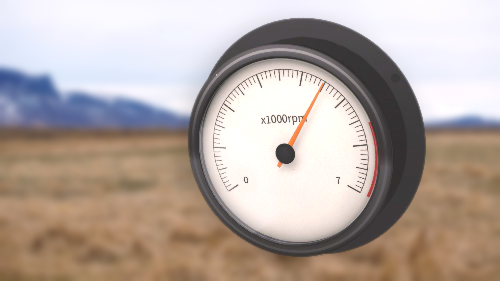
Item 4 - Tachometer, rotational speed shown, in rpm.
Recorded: 4500 rpm
